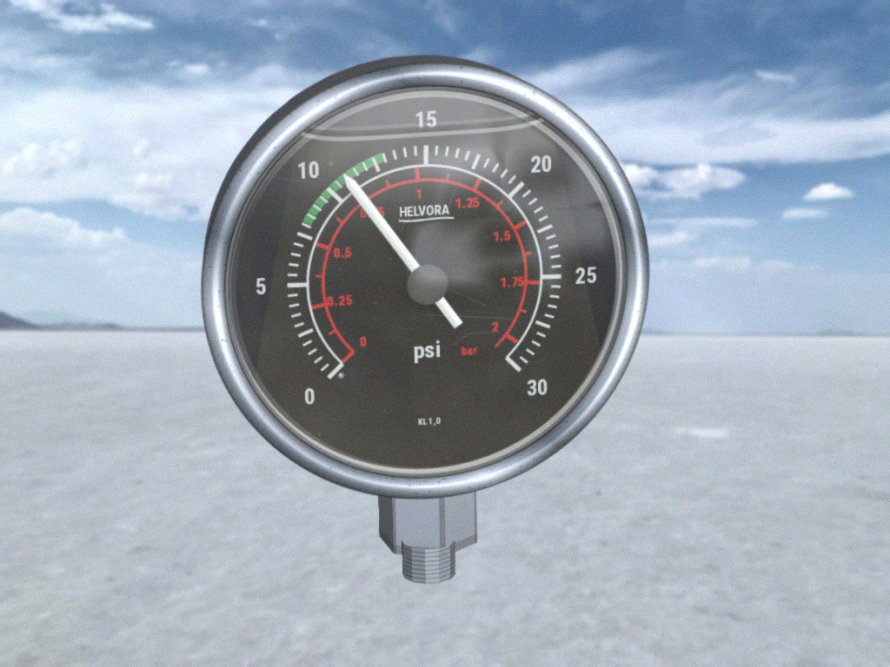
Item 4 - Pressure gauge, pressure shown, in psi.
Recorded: 11 psi
